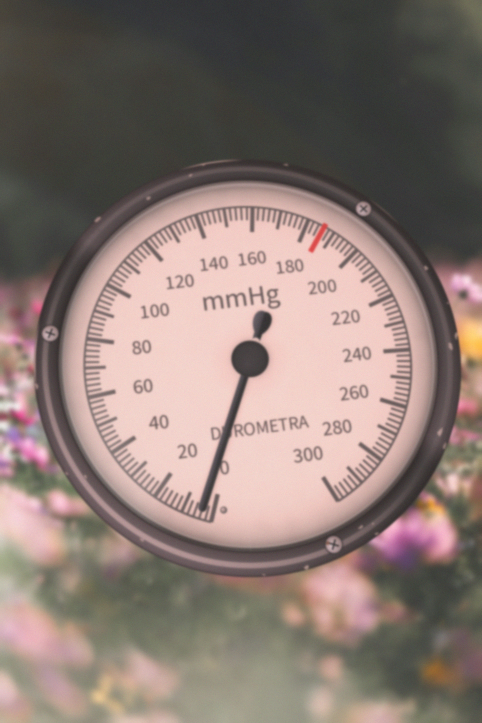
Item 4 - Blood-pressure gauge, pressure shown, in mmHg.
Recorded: 4 mmHg
